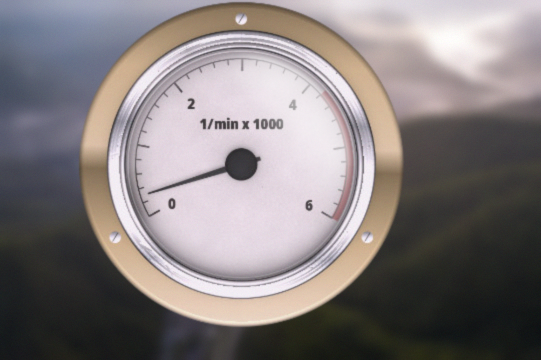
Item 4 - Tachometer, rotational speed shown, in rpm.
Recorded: 300 rpm
